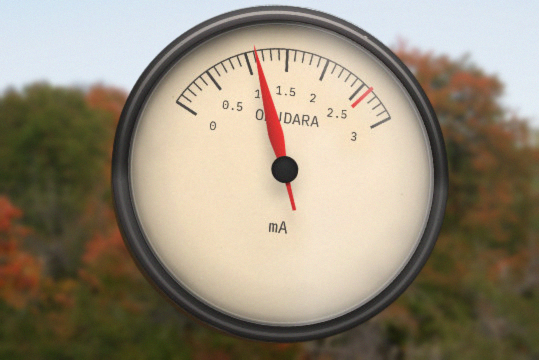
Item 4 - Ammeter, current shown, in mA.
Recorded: 1.1 mA
